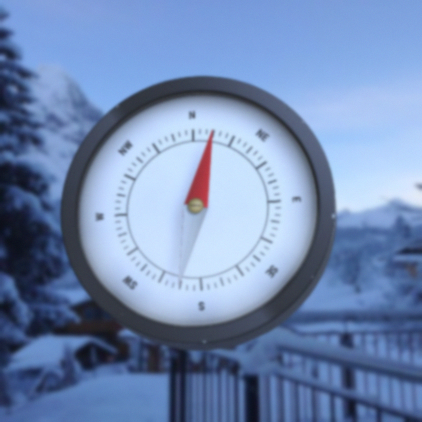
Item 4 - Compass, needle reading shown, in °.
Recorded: 15 °
